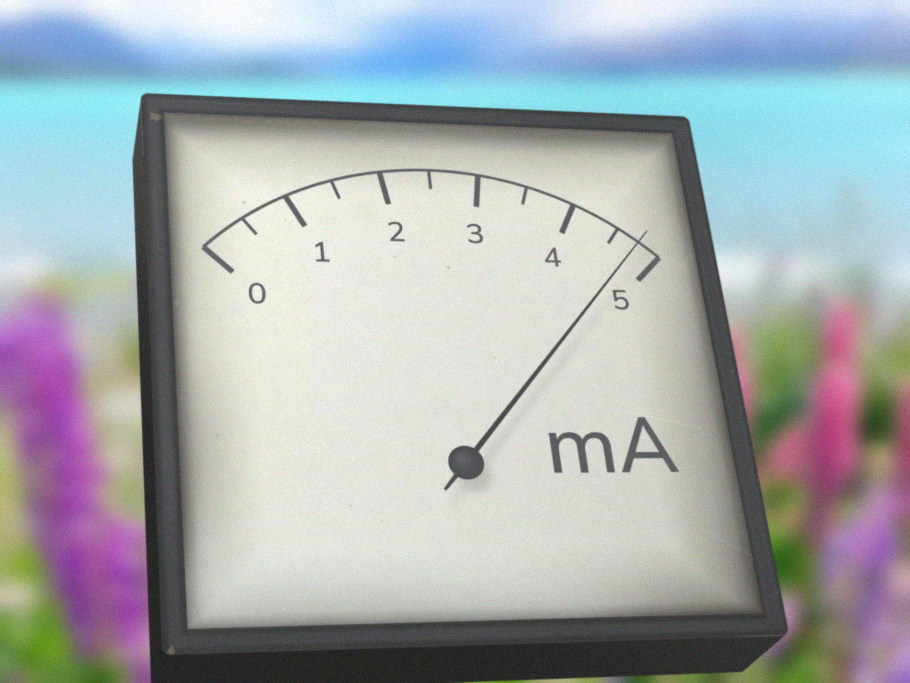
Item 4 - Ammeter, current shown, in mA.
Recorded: 4.75 mA
